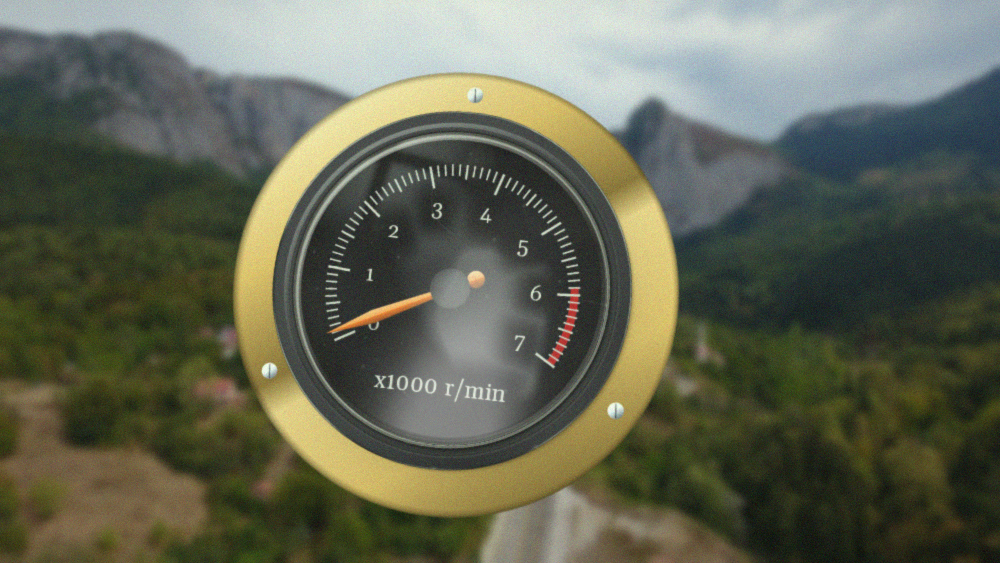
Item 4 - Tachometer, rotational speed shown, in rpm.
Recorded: 100 rpm
